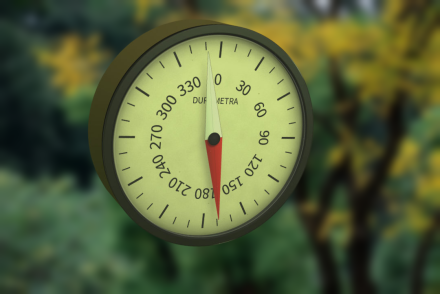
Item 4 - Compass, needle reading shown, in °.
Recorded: 170 °
